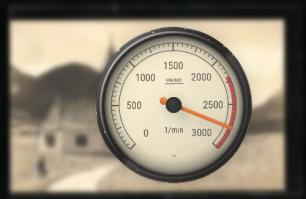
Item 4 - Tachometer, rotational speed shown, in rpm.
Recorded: 2750 rpm
